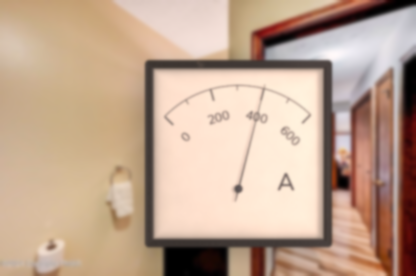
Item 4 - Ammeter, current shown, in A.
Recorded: 400 A
